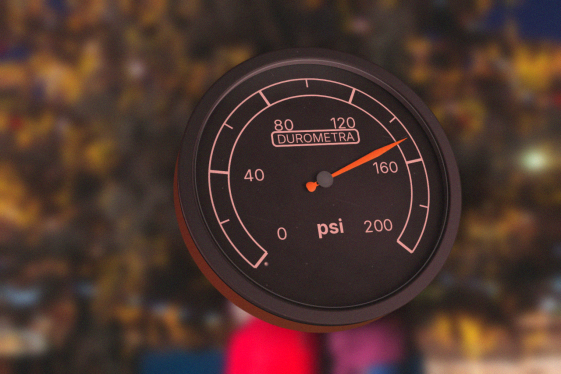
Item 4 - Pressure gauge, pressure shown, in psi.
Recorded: 150 psi
